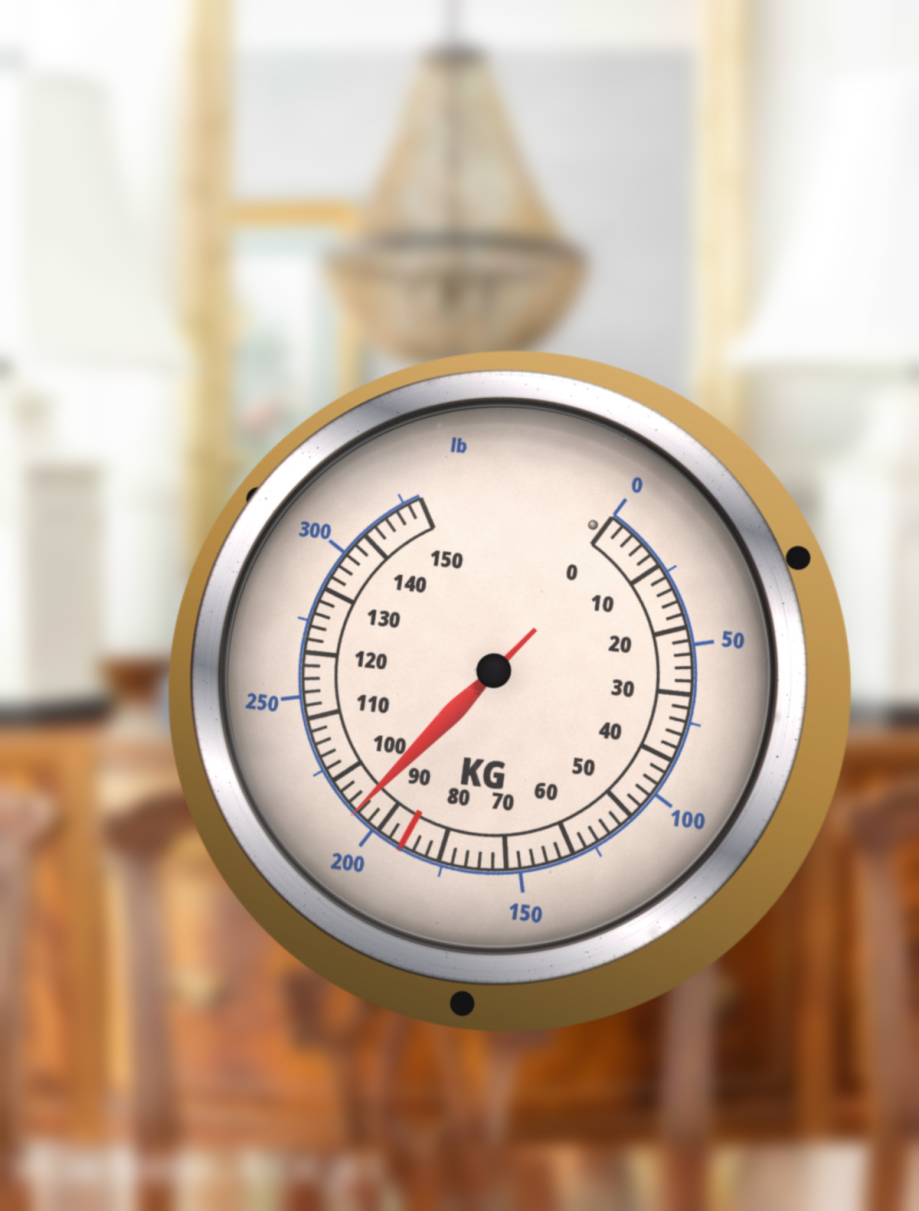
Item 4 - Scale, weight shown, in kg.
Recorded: 94 kg
